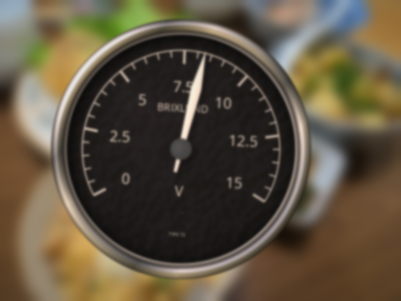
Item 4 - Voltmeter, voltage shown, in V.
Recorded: 8.25 V
